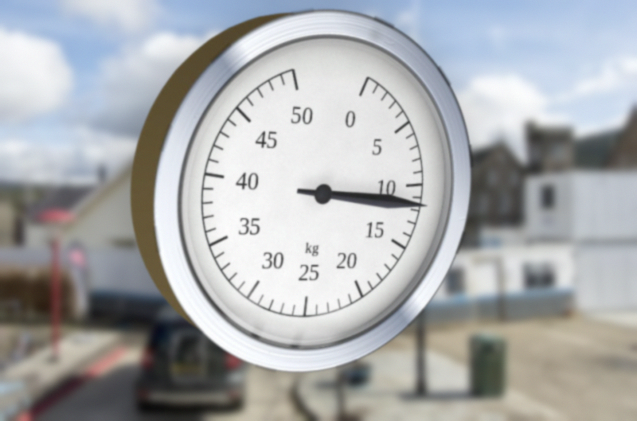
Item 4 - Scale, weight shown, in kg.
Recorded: 11.5 kg
